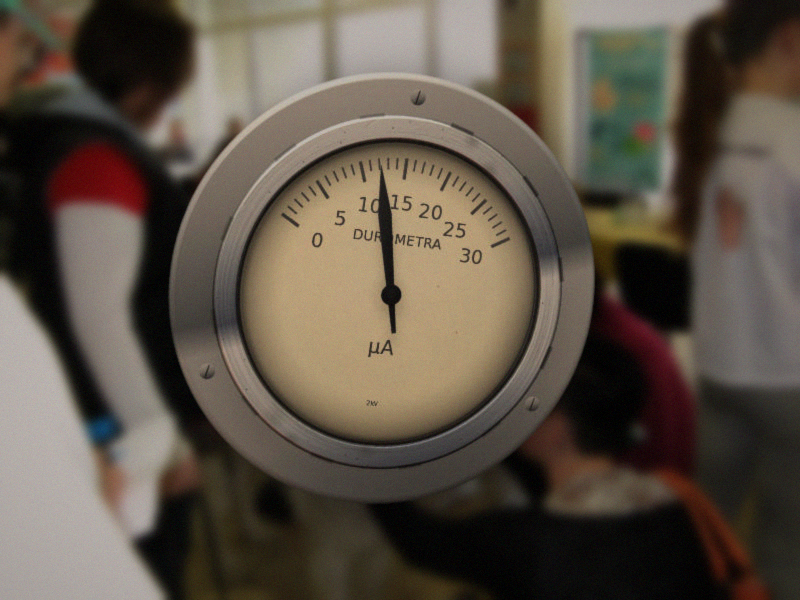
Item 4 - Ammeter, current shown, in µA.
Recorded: 12 µA
